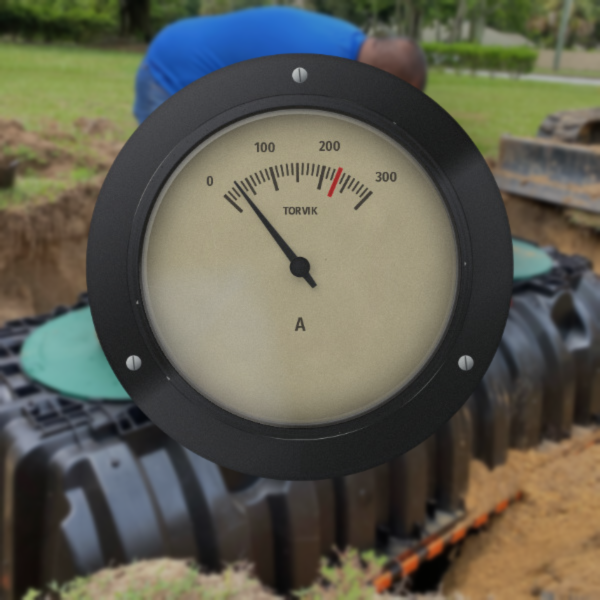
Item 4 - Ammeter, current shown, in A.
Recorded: 30 A
